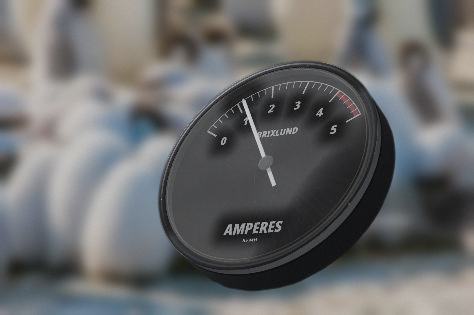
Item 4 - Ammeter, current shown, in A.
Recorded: 1.2 A
